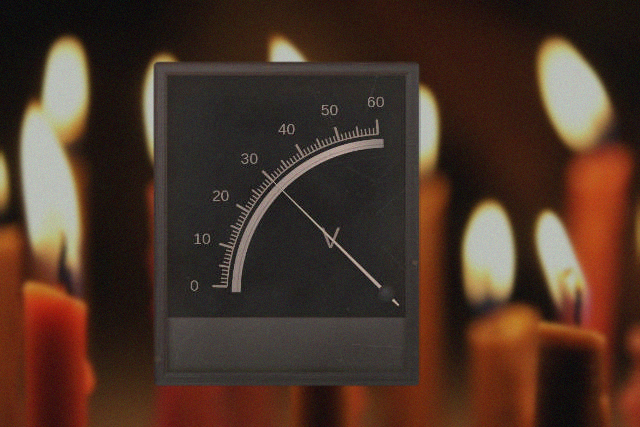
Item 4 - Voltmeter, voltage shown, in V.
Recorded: 30 V
